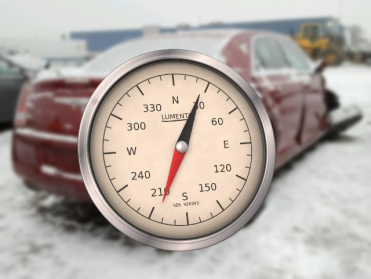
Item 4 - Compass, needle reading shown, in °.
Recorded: 205 °
